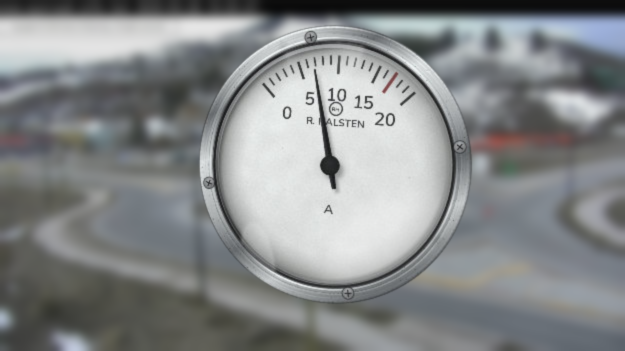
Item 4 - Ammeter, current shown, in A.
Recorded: 7 A
